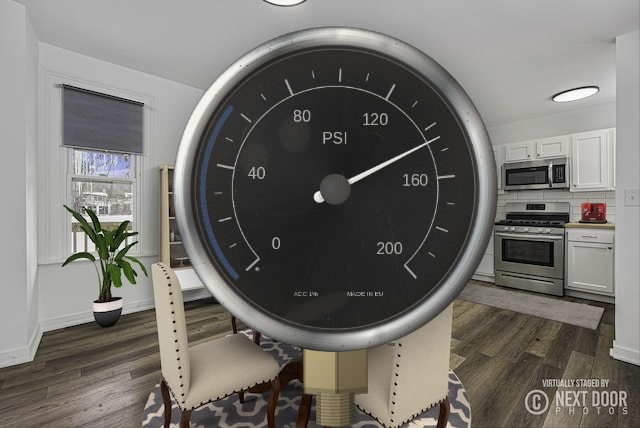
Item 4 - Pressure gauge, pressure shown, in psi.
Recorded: 145 psi
